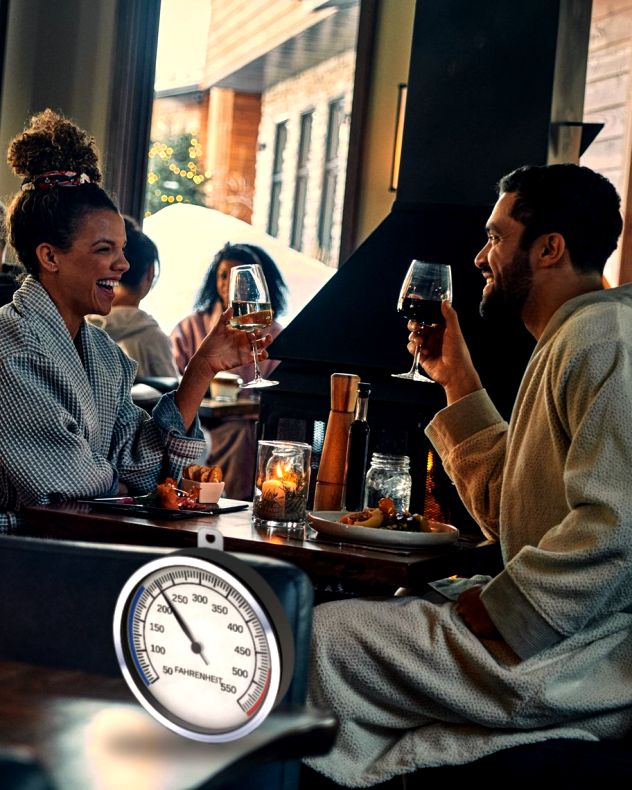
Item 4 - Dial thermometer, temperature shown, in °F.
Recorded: 225 °F
